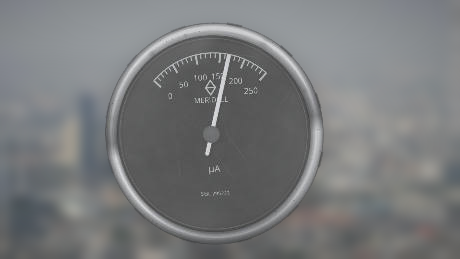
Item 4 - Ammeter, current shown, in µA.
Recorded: 170 µA
